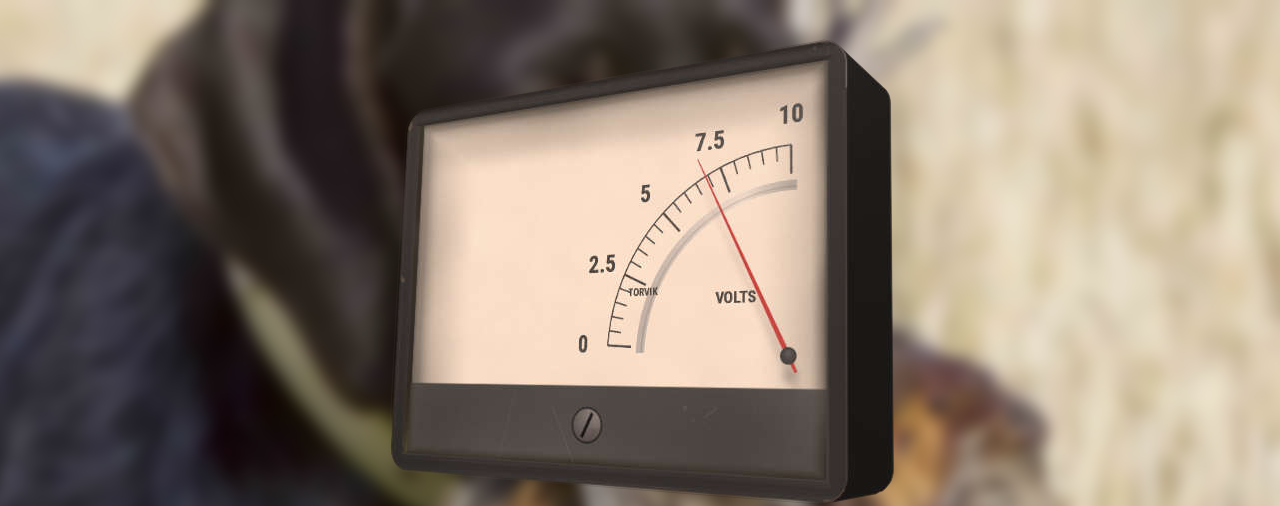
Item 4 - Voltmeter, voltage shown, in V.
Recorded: 7 V
